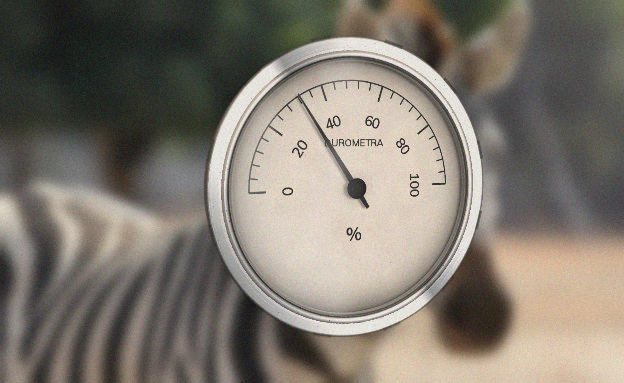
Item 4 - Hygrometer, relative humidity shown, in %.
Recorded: 32 %
